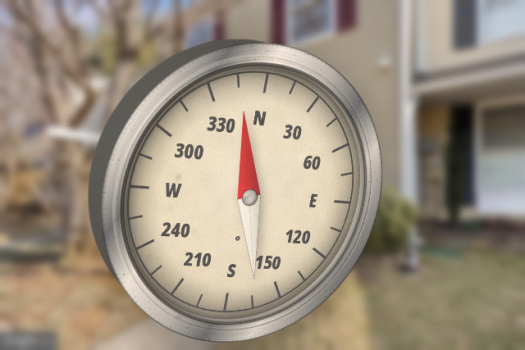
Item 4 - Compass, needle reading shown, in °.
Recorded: 345 °
